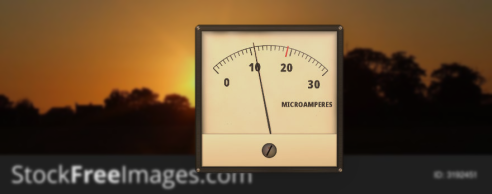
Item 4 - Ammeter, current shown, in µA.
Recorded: 11 µA
